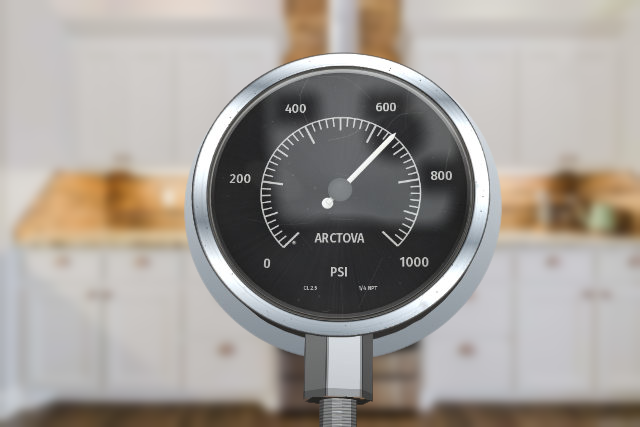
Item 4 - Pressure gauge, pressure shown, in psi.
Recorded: 660 psi
